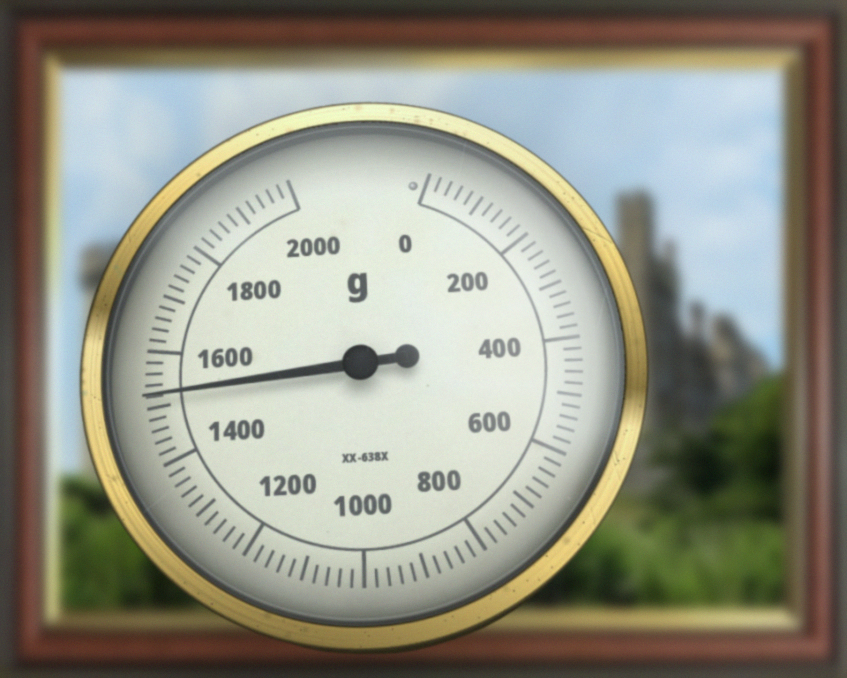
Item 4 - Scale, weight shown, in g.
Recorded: 1520 g
